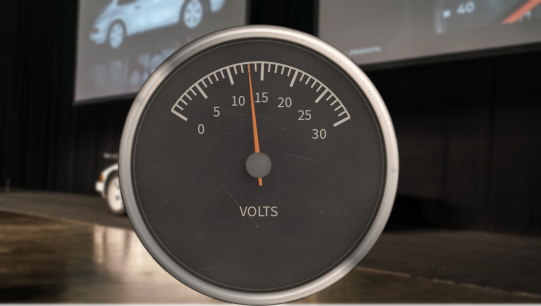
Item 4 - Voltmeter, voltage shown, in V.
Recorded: 13 V
